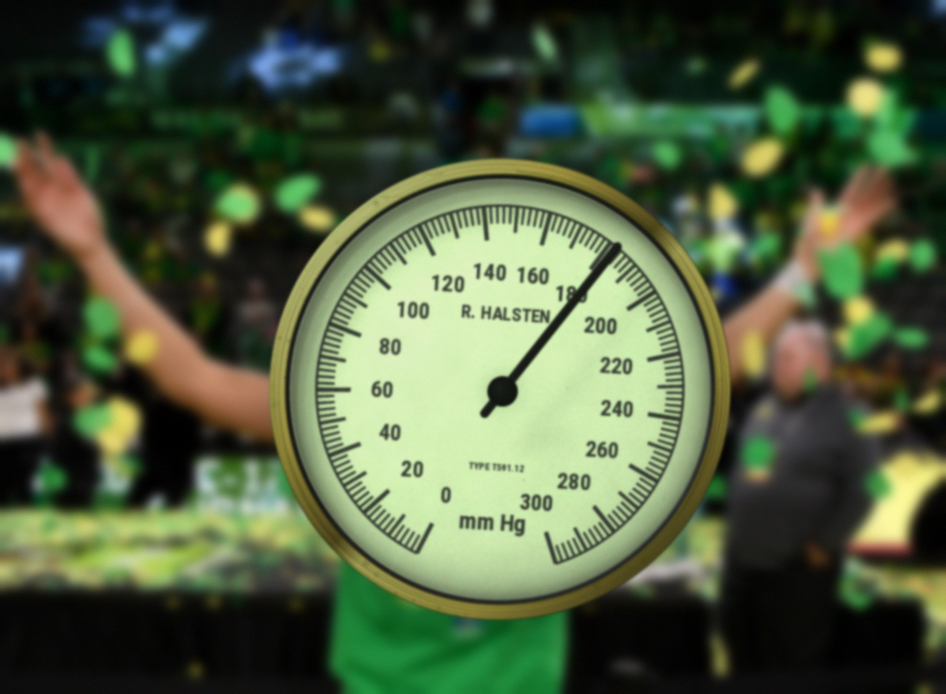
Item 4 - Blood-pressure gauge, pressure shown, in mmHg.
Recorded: 182 mmHg
